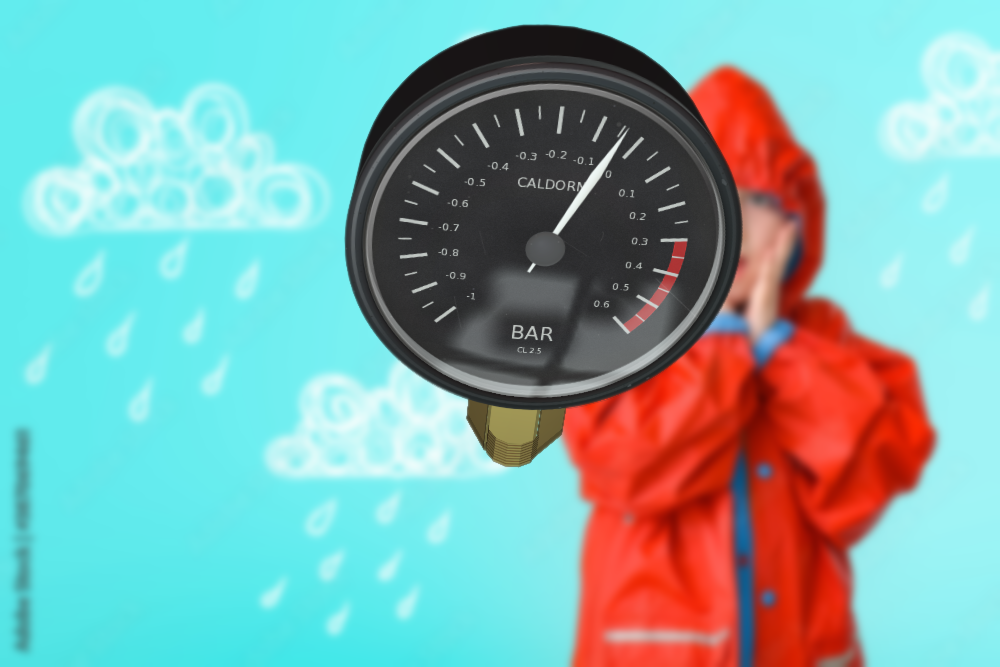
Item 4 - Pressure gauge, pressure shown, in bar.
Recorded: -0.05 bar
